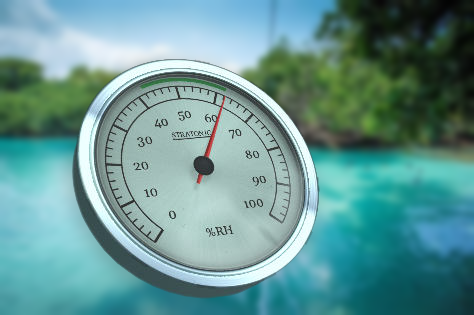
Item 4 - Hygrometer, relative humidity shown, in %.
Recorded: 62 %
